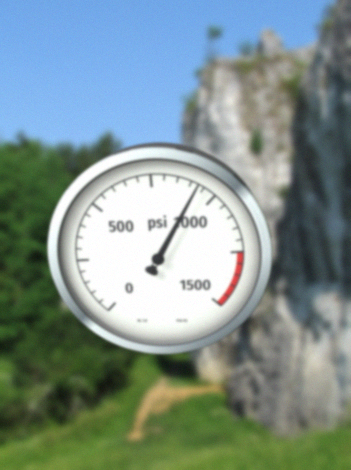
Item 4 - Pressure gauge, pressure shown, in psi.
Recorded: 925 psi
